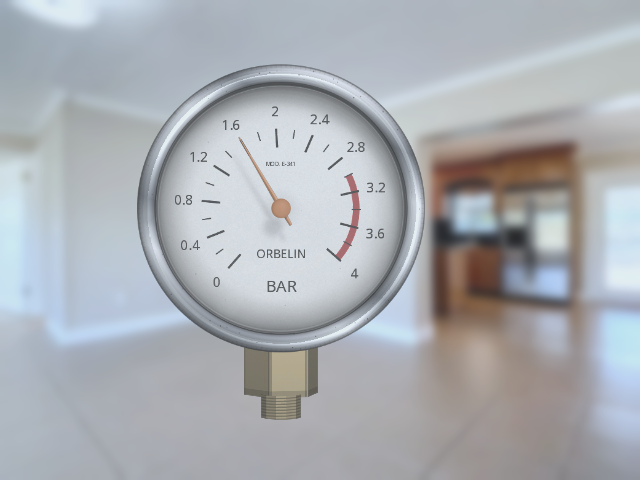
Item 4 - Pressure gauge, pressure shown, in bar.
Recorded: 1.6 bar
